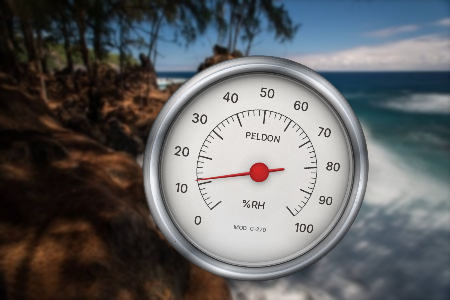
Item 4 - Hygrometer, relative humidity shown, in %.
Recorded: 12 %
